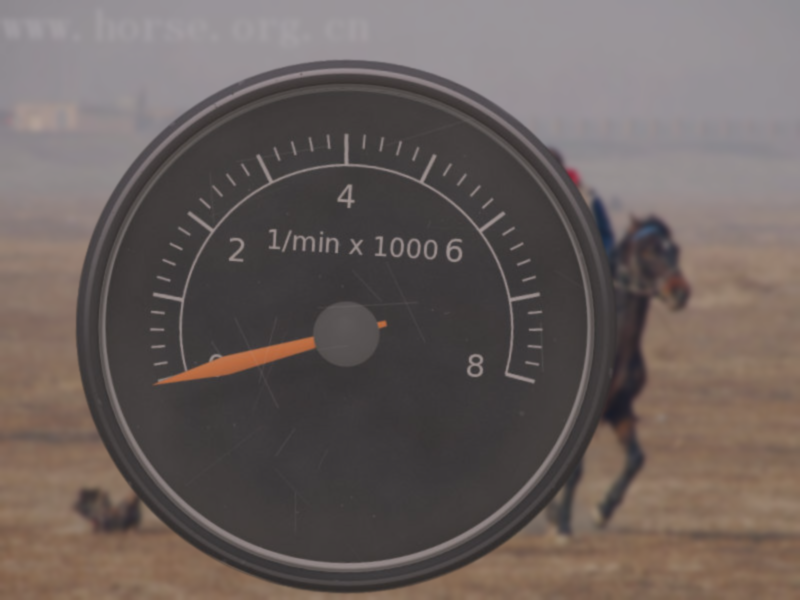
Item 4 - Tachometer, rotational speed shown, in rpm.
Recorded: 0 rpm
